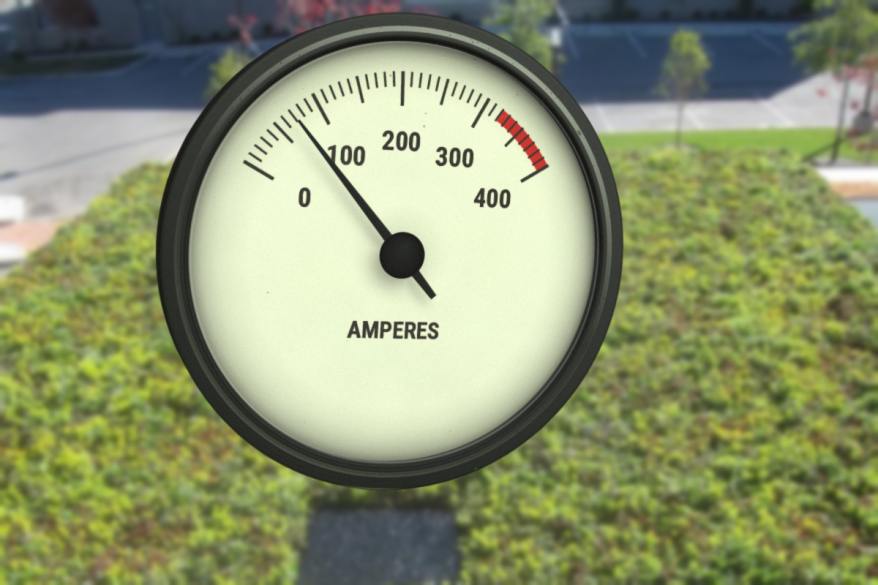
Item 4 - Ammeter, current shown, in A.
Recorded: 70 A
